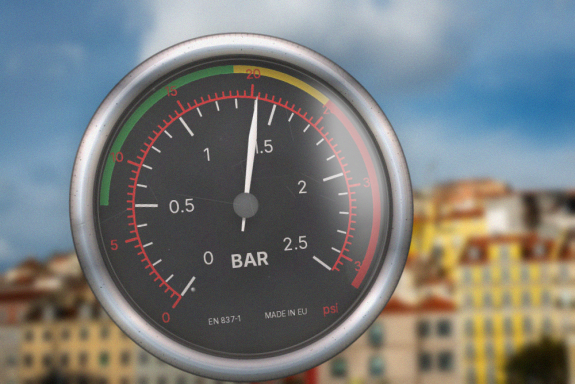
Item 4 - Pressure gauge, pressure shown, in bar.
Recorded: 1.4 bar
